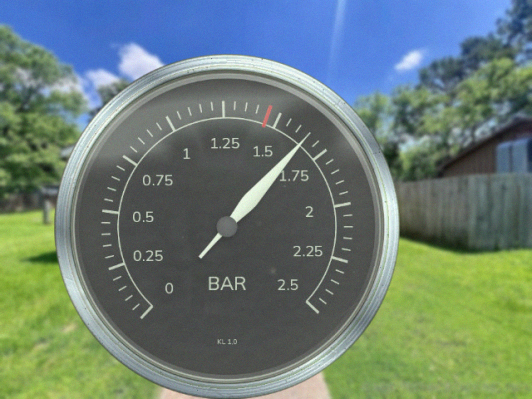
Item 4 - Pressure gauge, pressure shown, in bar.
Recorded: 1.65 bar
